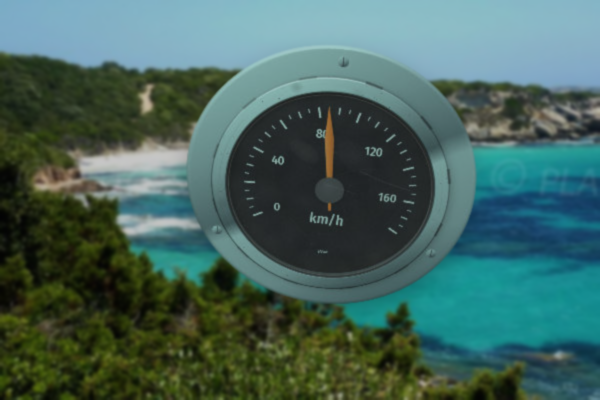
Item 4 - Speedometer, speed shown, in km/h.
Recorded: 85 km/h
